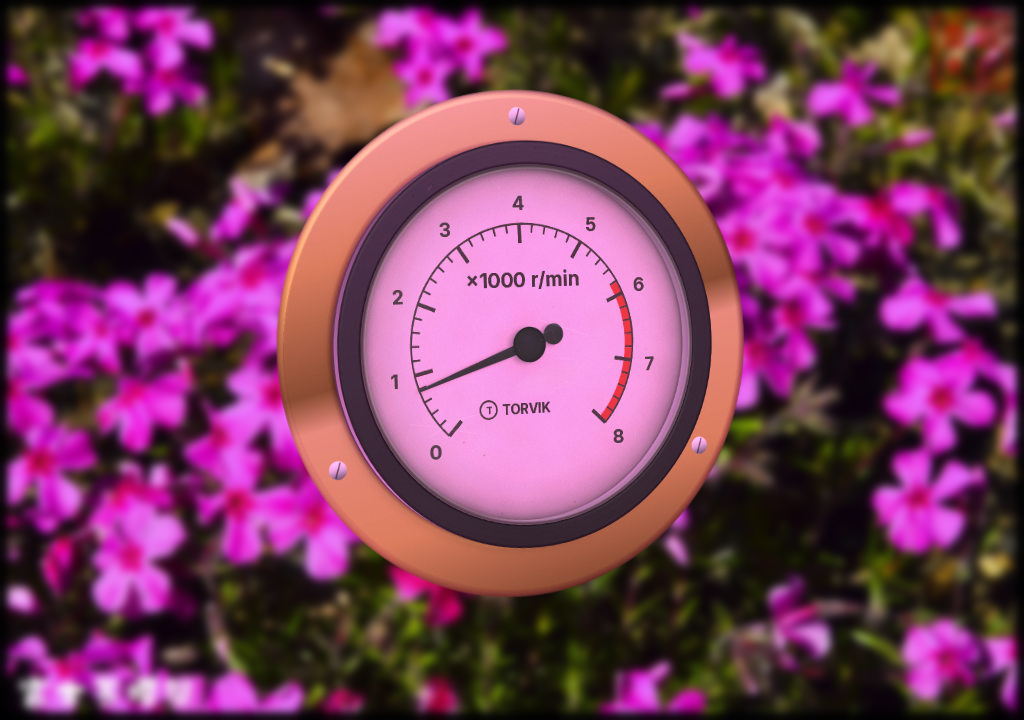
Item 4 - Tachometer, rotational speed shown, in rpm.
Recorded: 800 rpm
